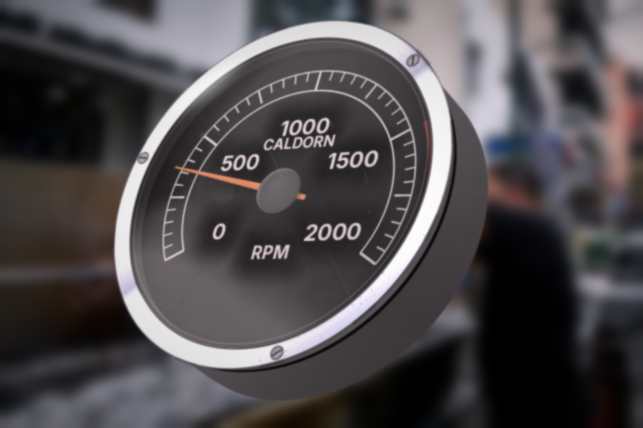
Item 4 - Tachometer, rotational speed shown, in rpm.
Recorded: 350 rpm
